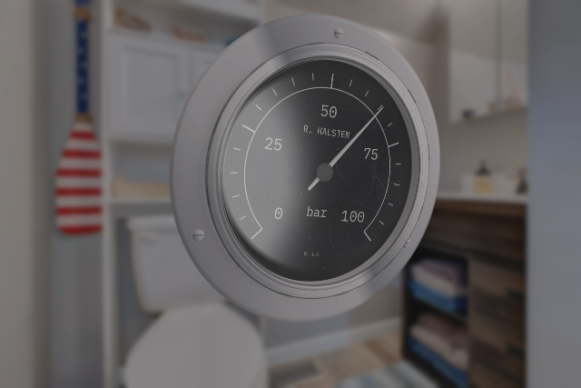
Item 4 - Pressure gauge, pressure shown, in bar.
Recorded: 65 bar
